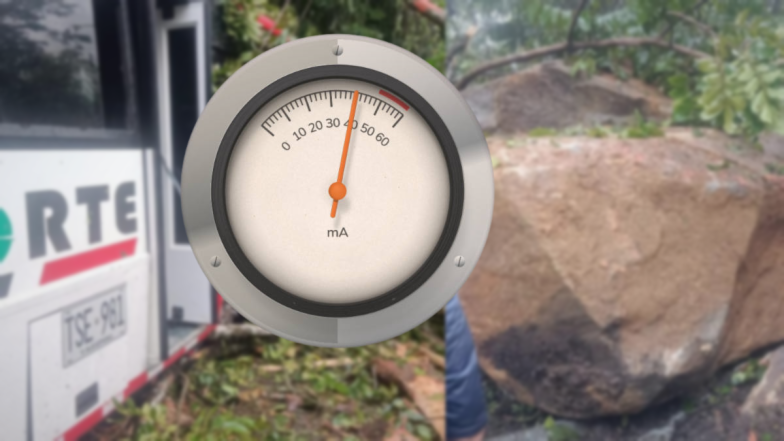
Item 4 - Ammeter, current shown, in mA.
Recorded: 40 mA
